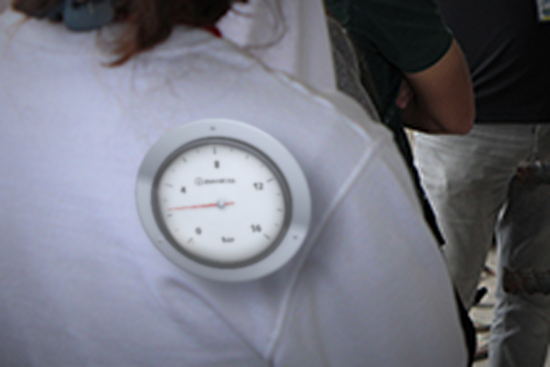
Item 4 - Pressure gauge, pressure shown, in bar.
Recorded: 2.5 bar
